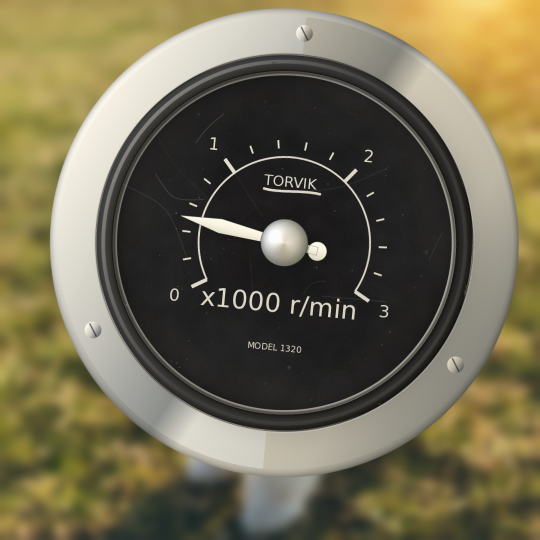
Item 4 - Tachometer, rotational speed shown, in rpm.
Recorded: 500 rpm
